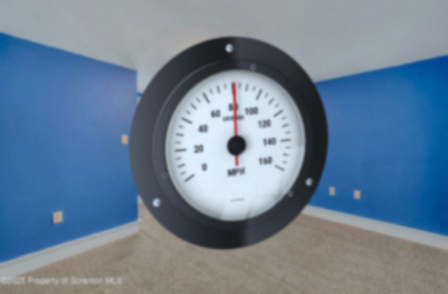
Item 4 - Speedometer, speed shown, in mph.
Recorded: 80 mph
